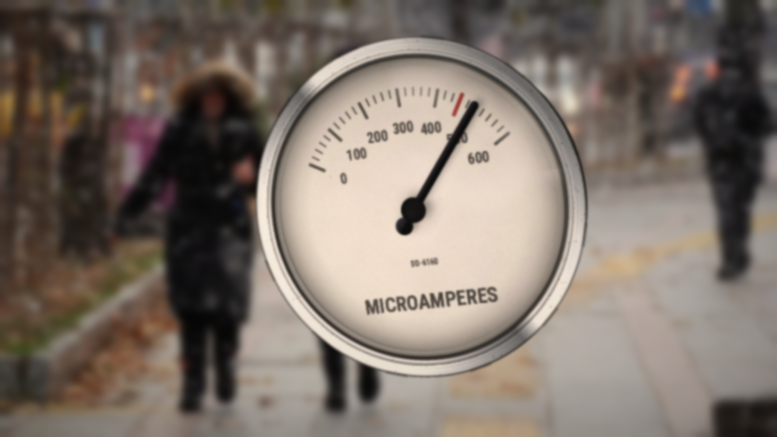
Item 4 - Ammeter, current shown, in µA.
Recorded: 500 µA
